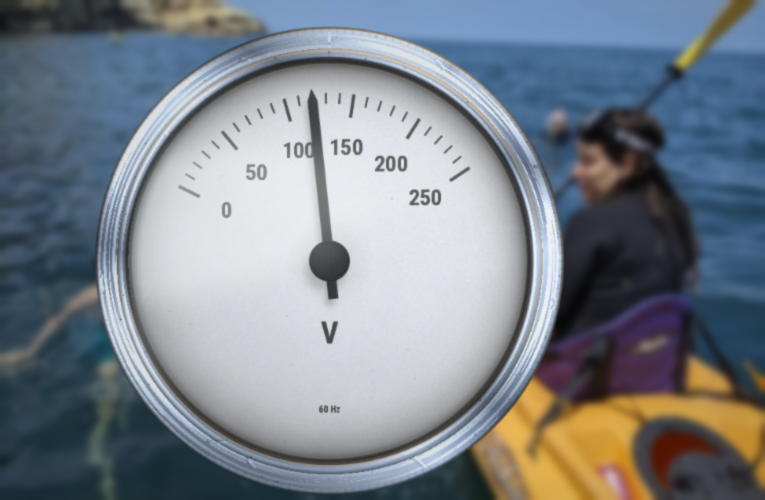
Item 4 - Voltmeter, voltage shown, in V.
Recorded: 120 V
